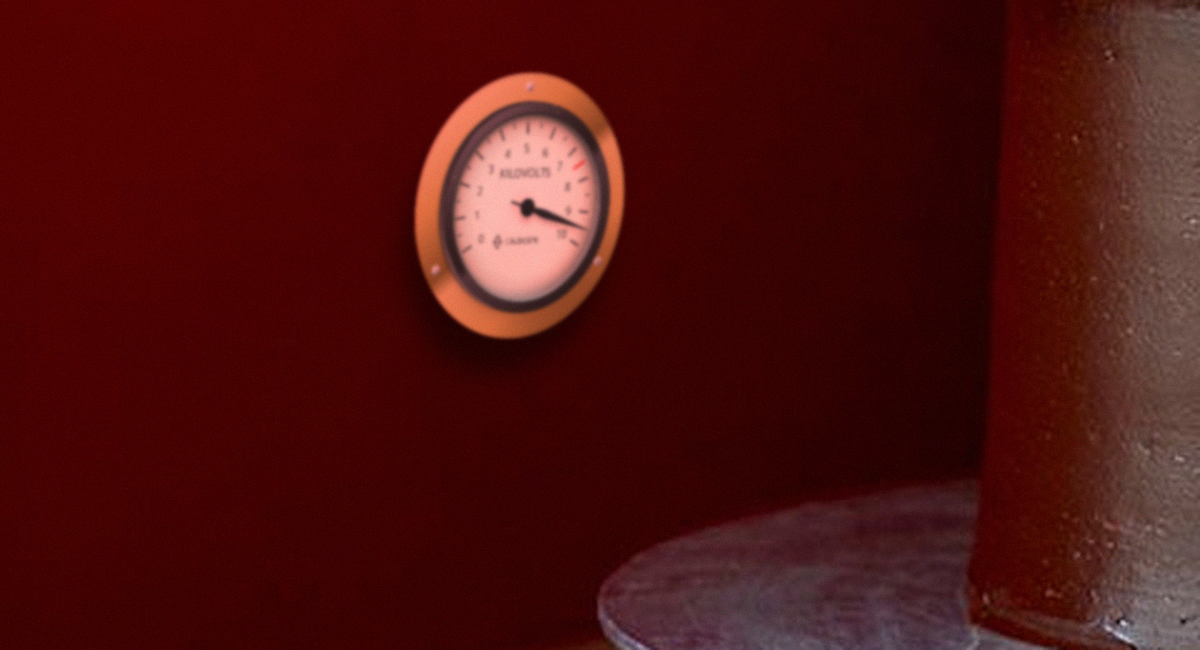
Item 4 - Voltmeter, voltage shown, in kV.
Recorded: 9.5 kV
